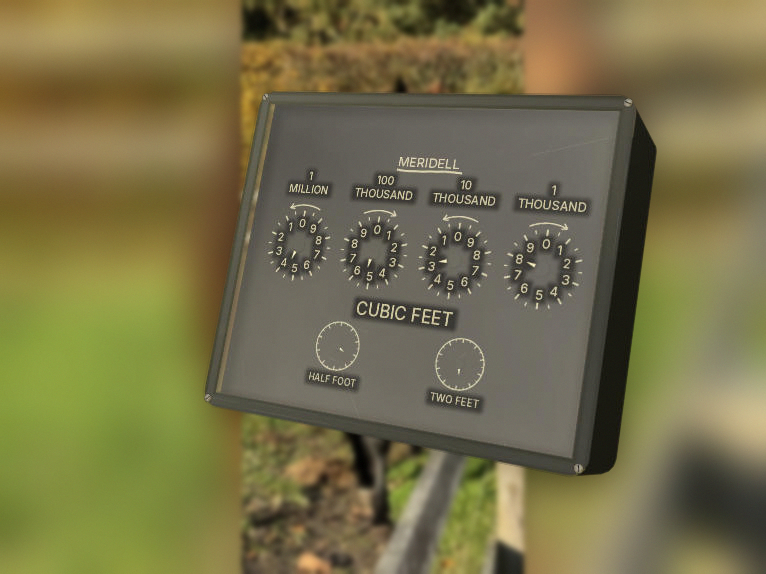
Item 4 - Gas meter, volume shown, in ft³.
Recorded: 452800 ft³
